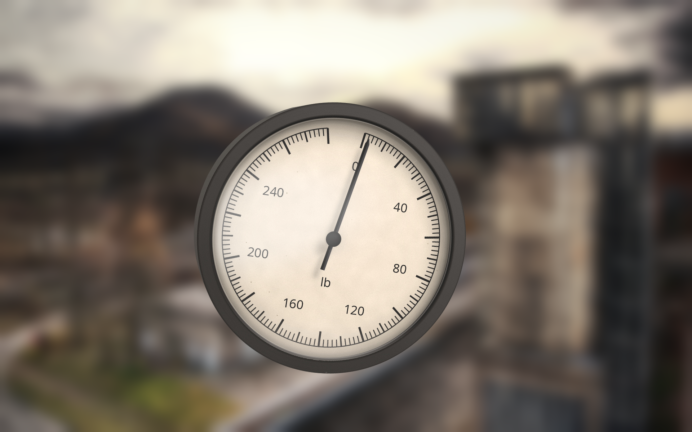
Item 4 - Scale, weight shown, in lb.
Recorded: 2 lb
